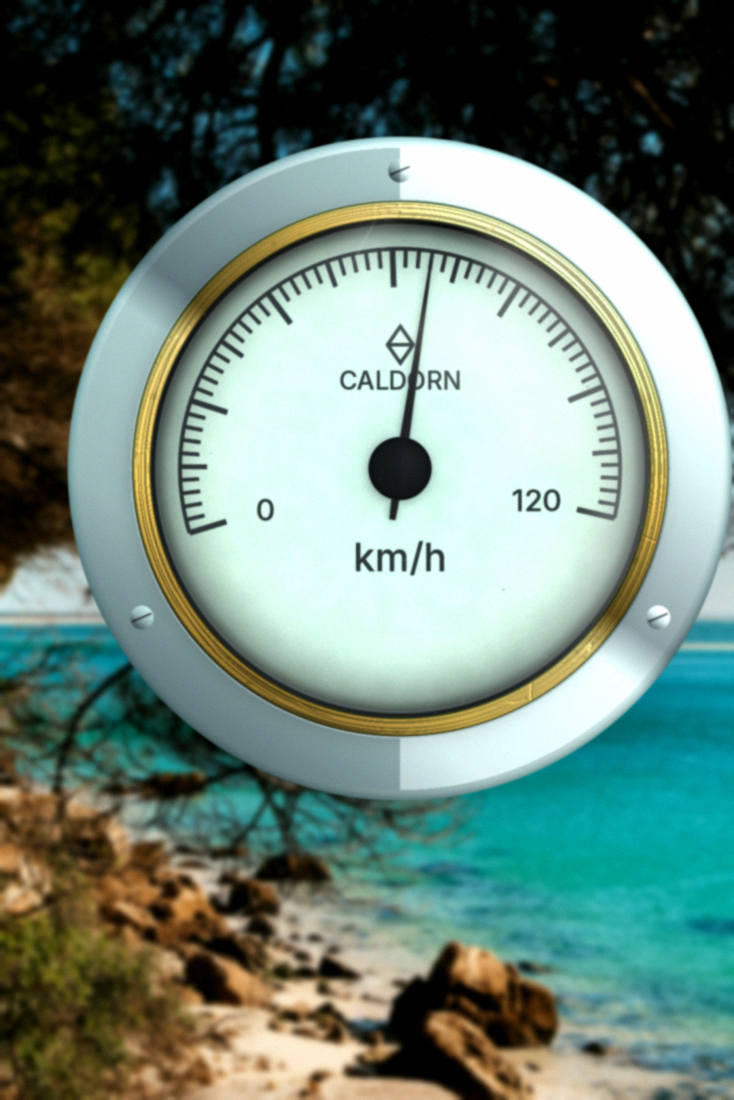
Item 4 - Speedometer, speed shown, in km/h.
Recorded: 66 km/h
